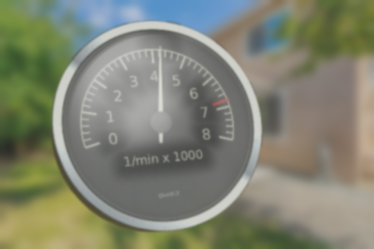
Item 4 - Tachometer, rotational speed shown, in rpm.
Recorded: 4200 rpm
